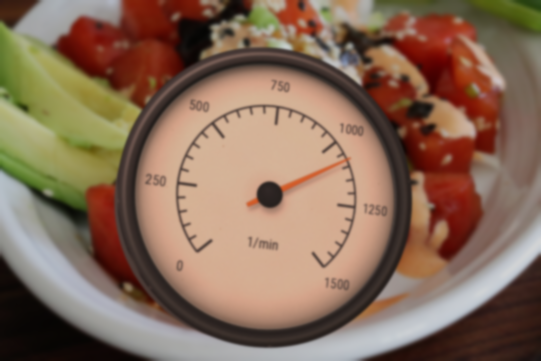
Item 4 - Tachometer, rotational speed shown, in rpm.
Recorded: 1075 rpm
